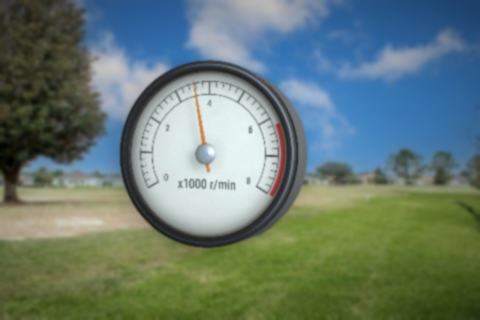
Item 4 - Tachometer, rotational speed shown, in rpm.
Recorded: 3600 rpm
